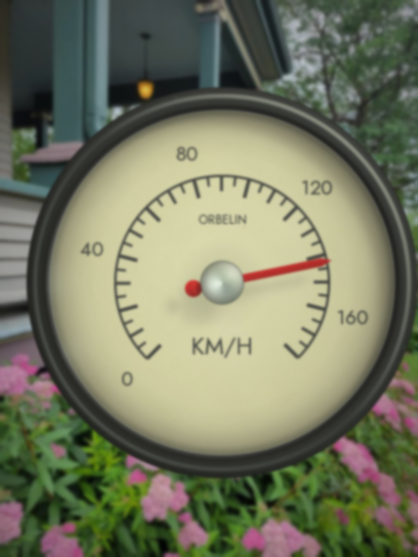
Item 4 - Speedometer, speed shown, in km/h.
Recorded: 142.5 km/h
